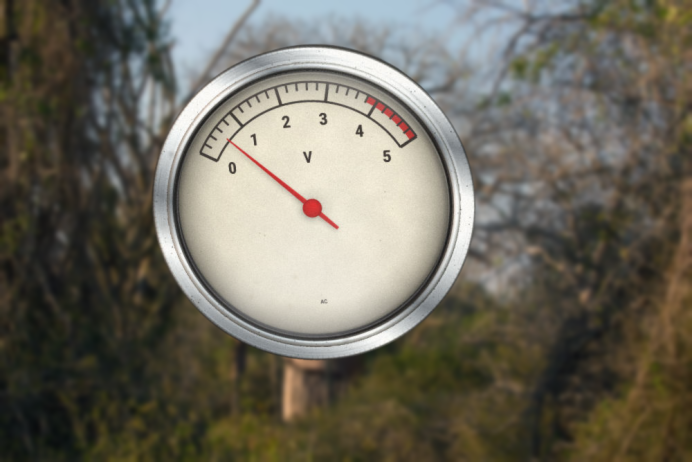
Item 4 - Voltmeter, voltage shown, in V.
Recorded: 0.6 V
